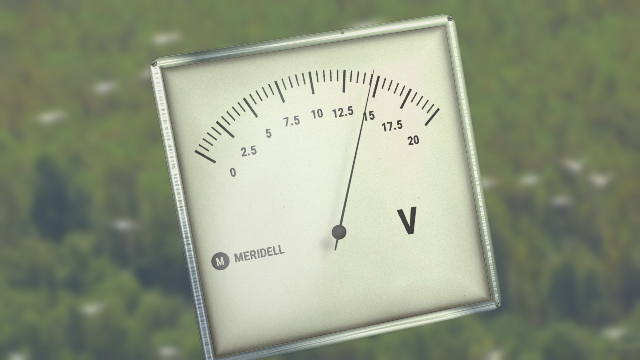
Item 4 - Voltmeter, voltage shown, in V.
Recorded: 14.5 V
